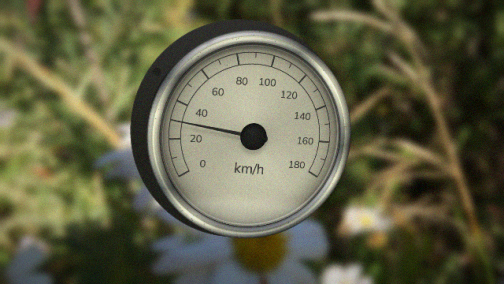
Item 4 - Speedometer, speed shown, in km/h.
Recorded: 30 km/h
